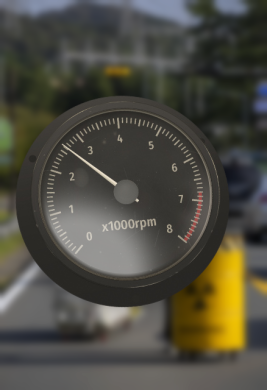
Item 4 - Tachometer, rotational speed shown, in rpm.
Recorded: 2600 rpm
